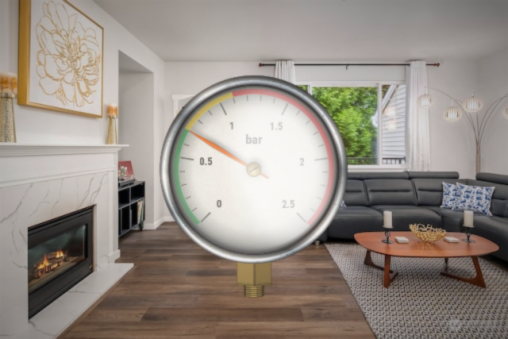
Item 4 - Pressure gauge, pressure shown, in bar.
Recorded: 0.7 bar
